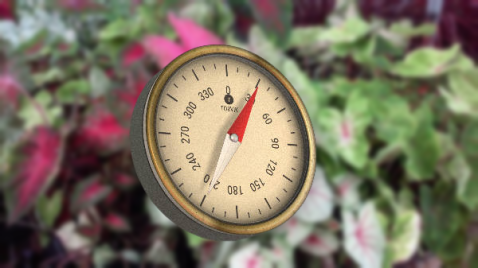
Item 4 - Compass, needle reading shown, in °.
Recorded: 30 °
